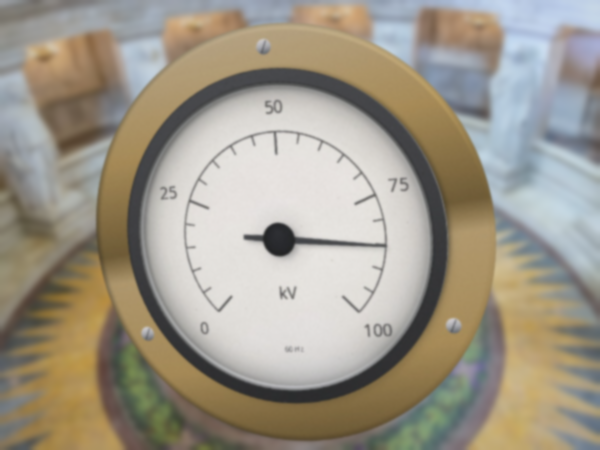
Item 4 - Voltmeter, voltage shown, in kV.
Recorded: 85 kV
